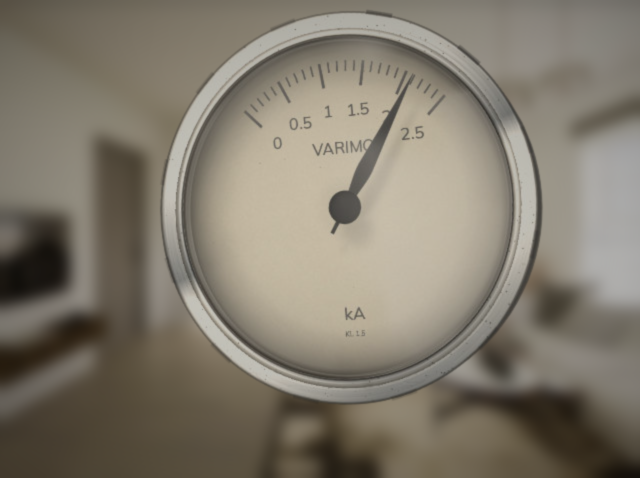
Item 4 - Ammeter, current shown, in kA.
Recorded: 2.1 kA
